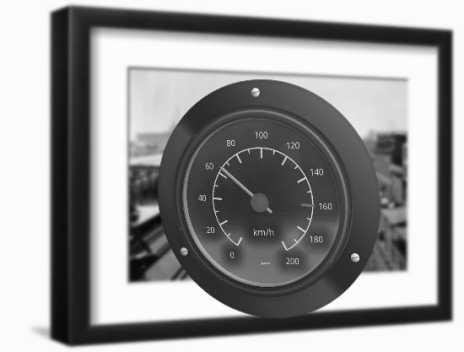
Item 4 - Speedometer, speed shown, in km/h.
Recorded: 65 km/h
